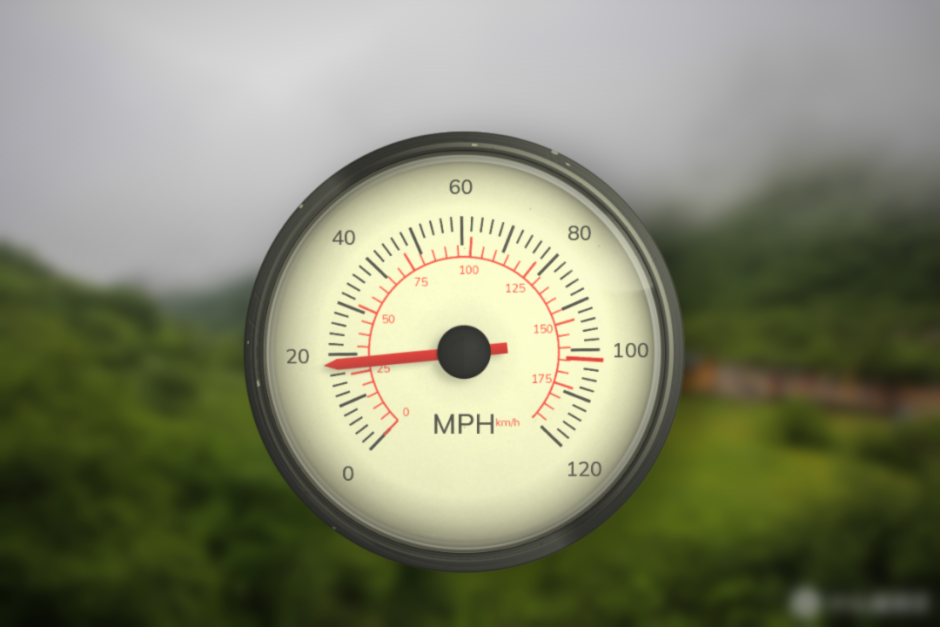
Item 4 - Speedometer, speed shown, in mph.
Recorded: 18 mph
